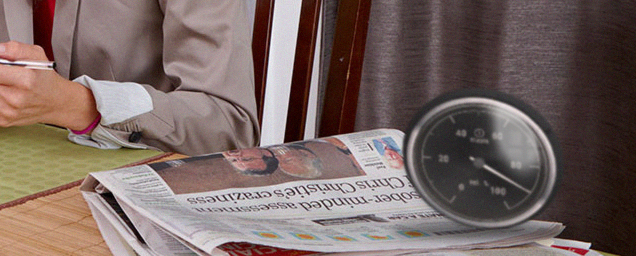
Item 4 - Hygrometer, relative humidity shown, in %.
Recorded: 90 %
